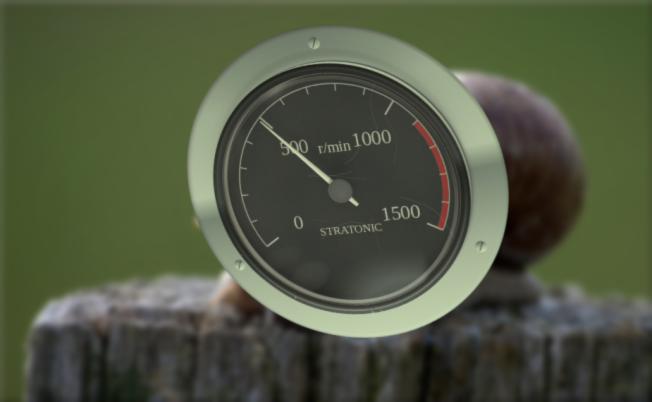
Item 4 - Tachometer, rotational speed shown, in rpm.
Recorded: 500 rpm
